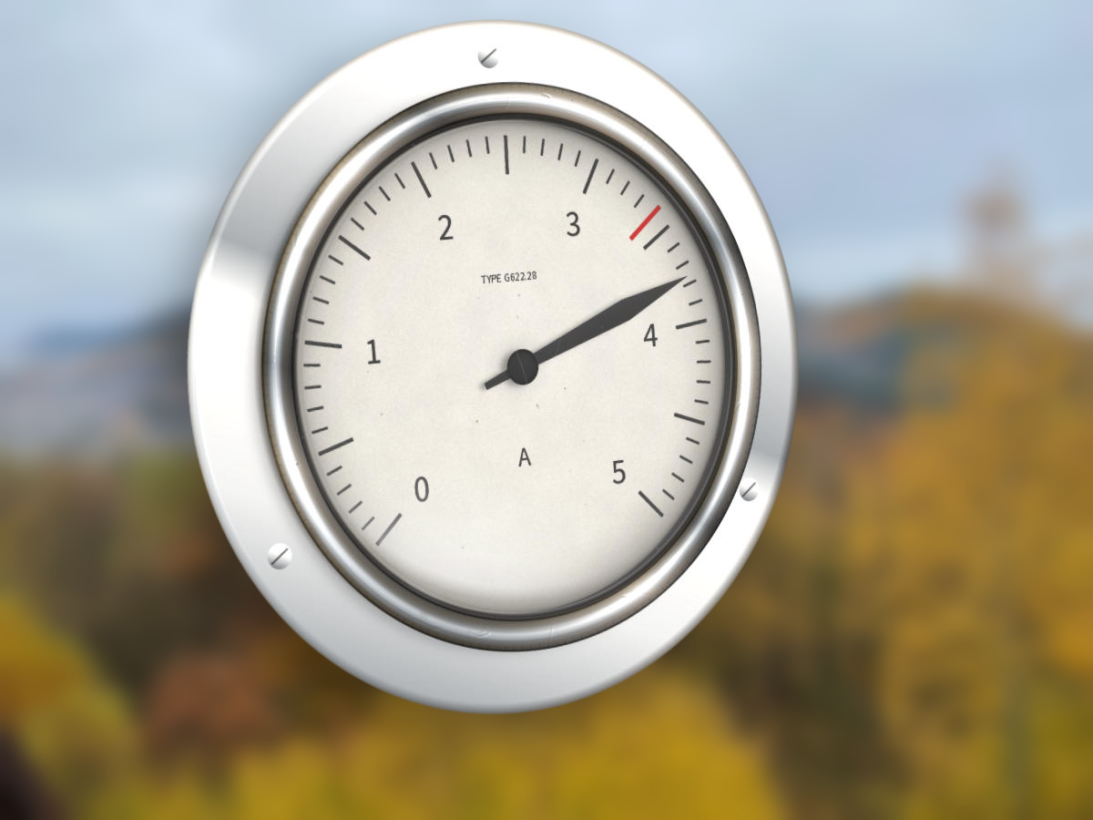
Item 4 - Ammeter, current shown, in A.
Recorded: 3.75 A
